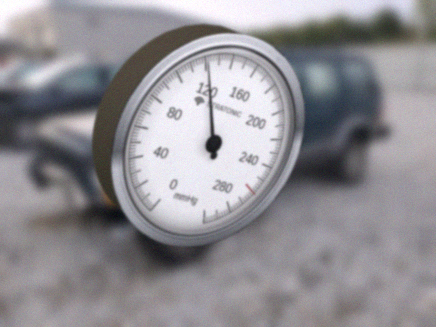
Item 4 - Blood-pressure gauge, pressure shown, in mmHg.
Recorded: 120 mmHg
